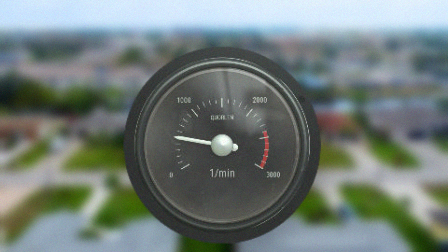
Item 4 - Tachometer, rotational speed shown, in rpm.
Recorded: 500 rpm
